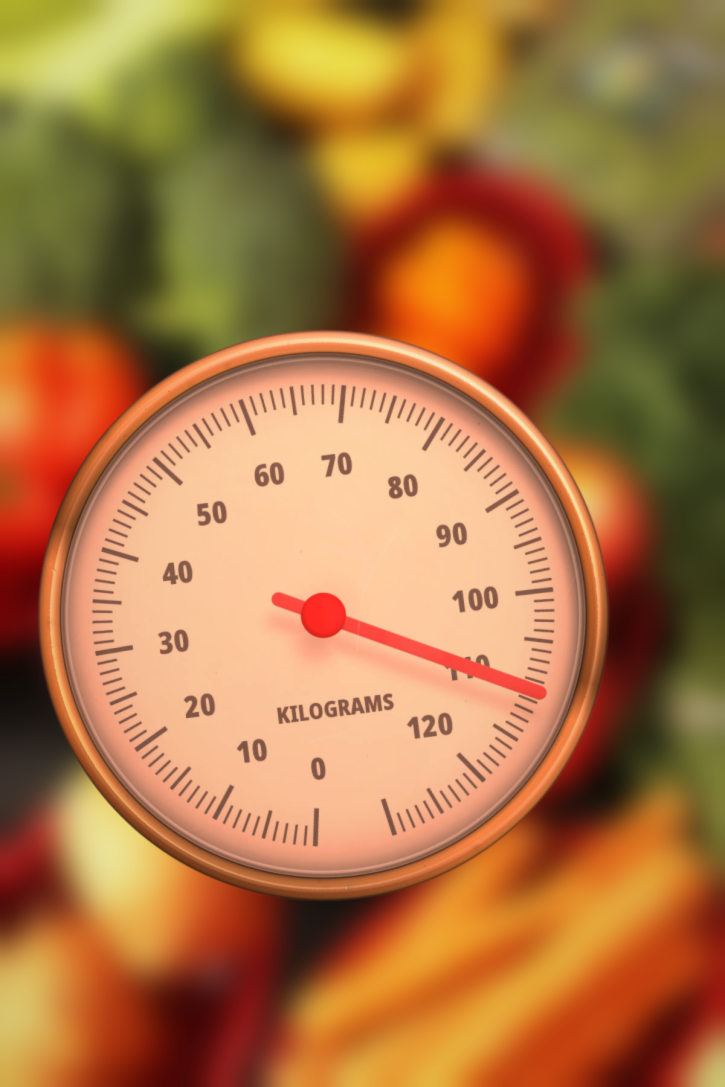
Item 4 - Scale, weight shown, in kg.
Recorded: 110 kg
